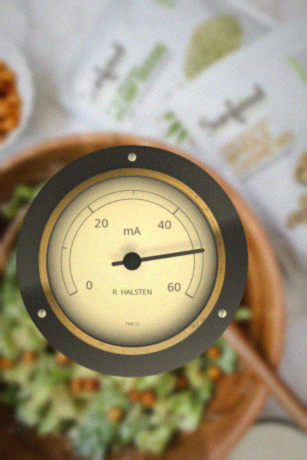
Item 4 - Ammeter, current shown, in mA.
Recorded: 50 mA
